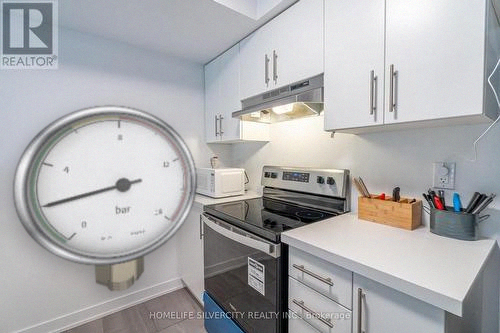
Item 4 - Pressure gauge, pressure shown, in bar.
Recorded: 2 bar
